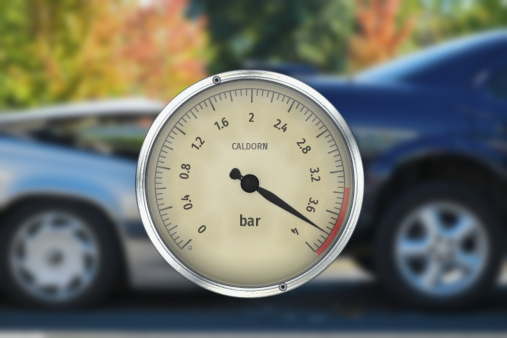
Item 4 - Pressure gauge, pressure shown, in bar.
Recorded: 3.8 bar
